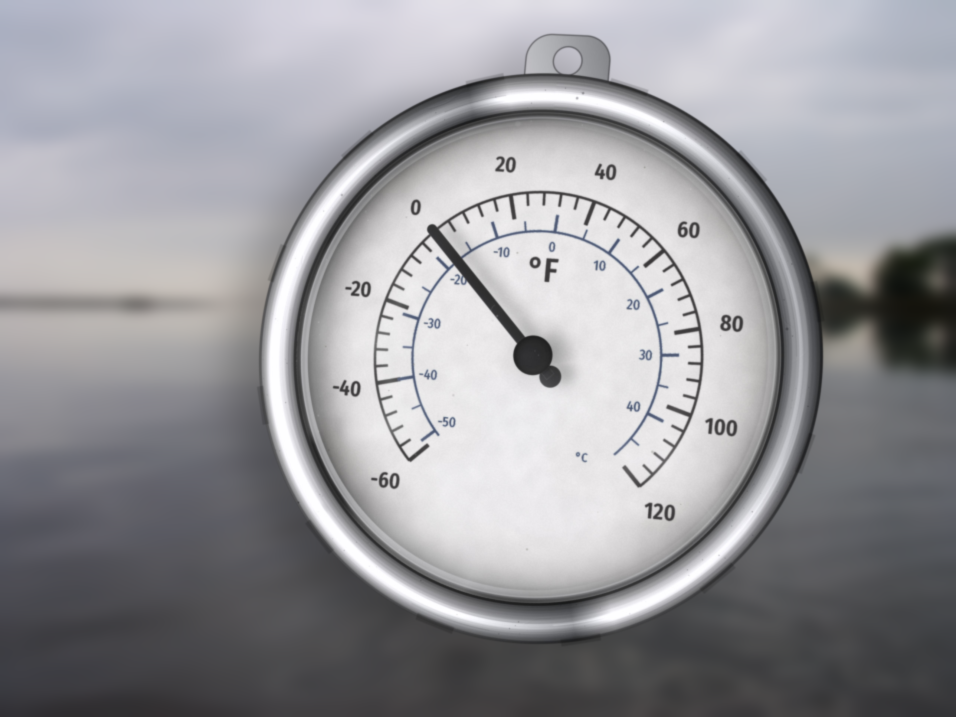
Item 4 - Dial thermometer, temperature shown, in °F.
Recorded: 0 °F
